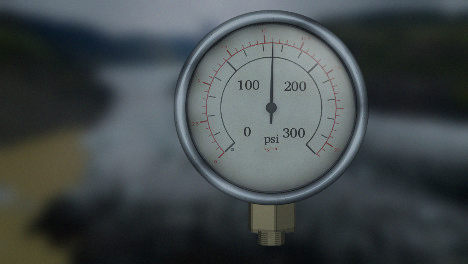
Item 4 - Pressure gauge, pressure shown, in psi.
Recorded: 150 psi
